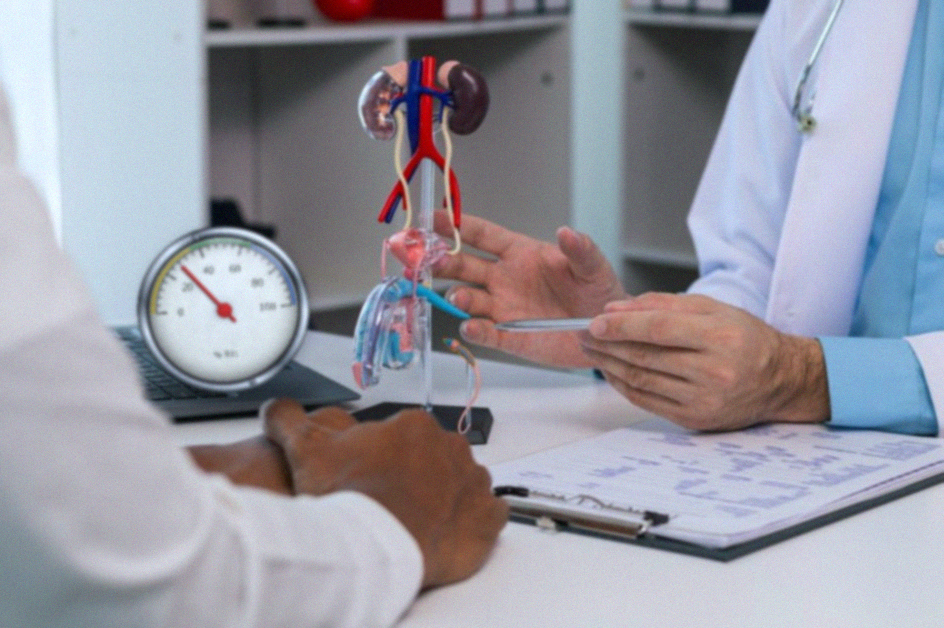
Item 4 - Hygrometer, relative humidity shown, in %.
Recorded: 28 %
